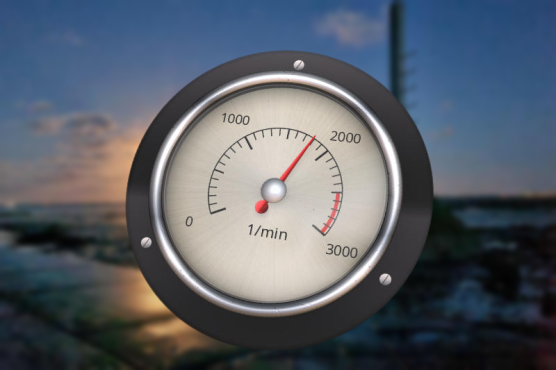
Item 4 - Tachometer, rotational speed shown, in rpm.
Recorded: 1800 rpm
